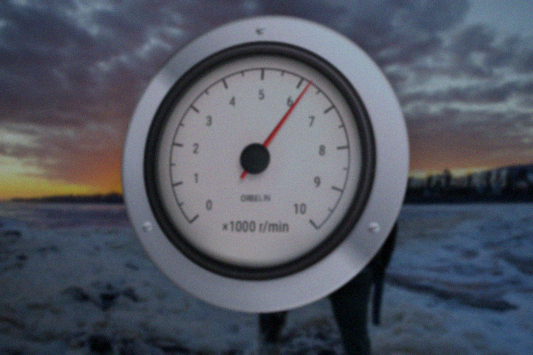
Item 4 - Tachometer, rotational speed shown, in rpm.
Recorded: 6250 rpm
